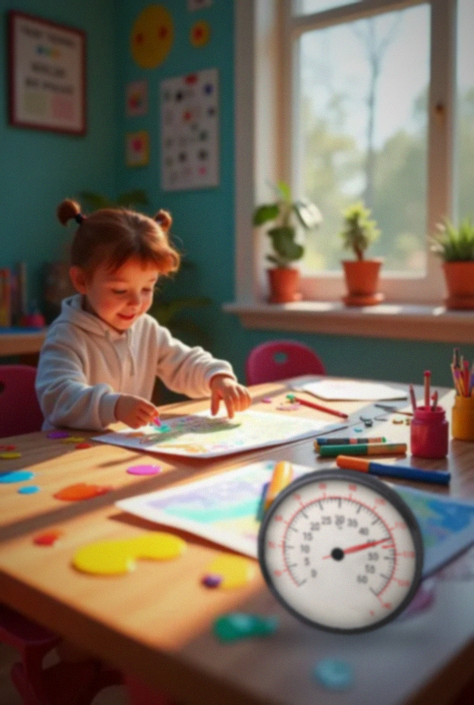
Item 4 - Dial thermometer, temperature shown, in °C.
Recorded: 45 °C
